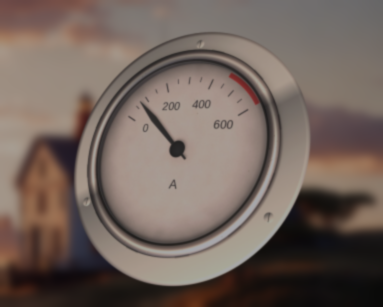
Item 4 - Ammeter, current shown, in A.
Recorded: 75 A
